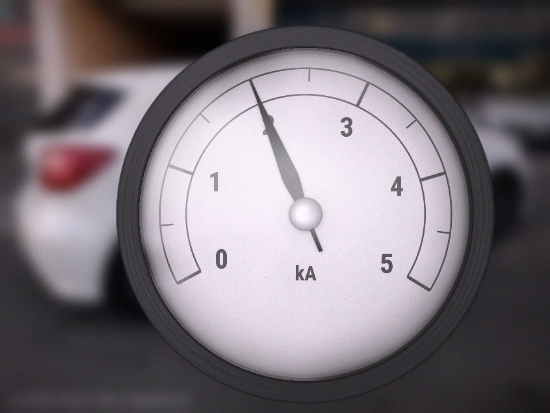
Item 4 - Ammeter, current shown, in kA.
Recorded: 2 kA
